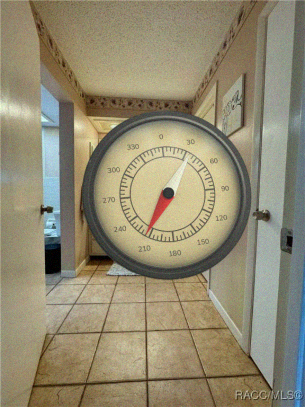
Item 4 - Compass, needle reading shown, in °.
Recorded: 215 °
